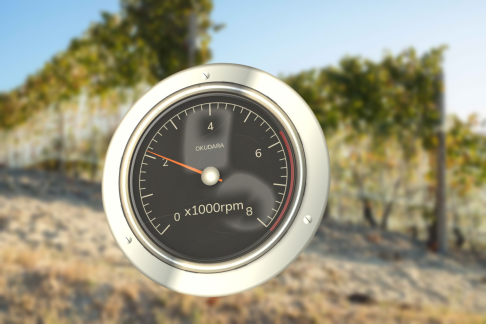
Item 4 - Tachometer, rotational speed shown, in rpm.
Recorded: 2100 rpm
